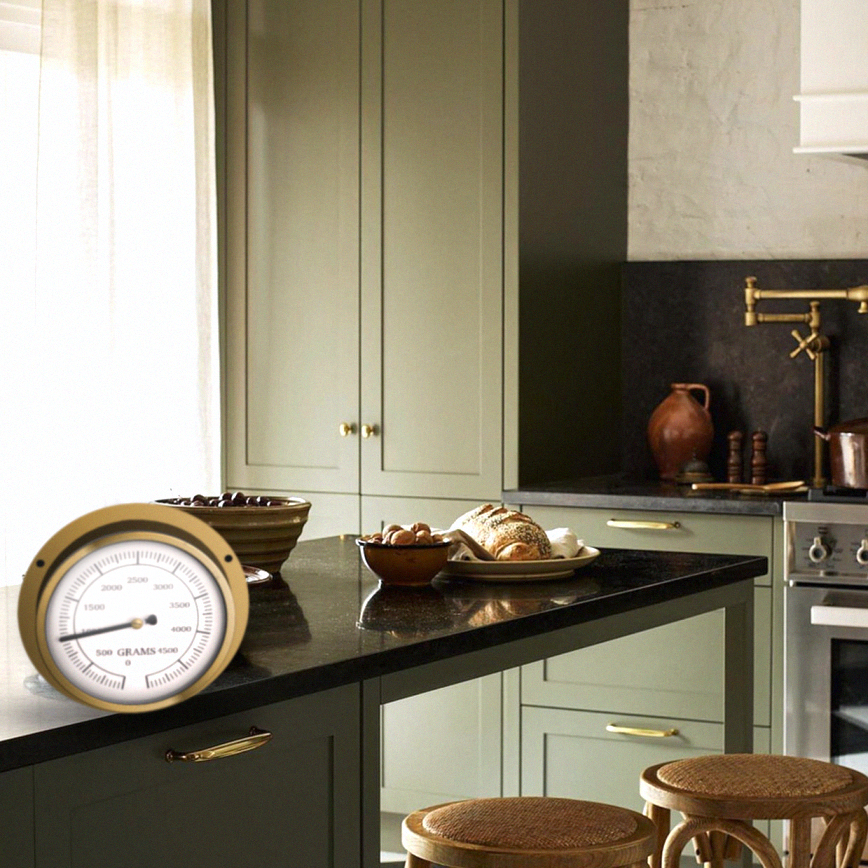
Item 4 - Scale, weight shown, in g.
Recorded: 1000 g
